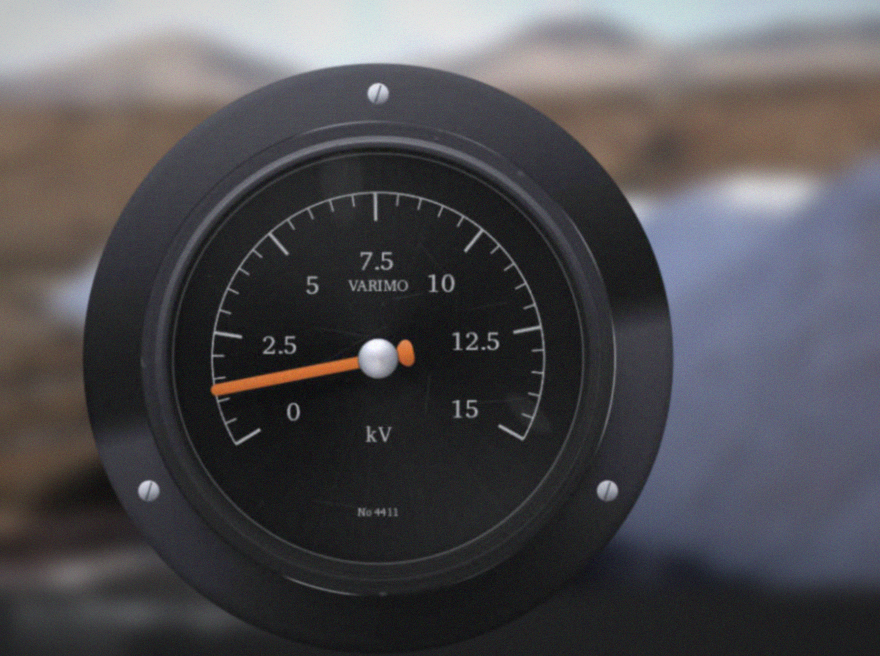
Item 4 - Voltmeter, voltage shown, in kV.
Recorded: 1.25 kV
